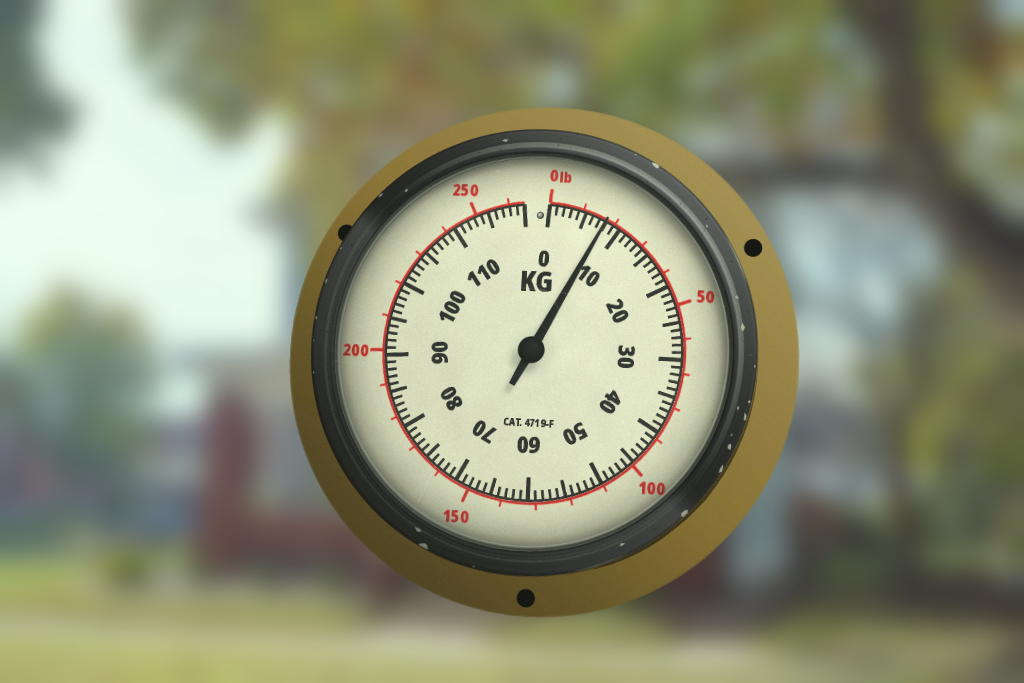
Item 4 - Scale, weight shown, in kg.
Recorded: 8 kg
